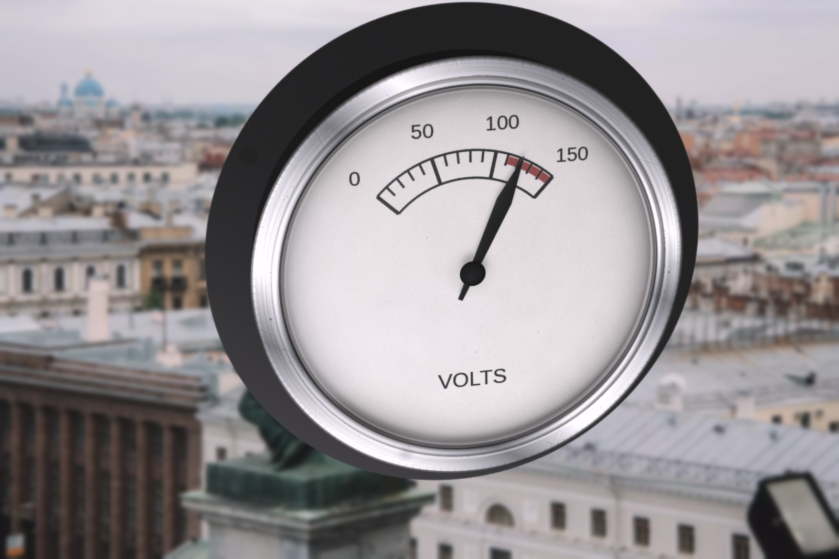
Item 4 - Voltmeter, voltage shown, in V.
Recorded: 120 V
